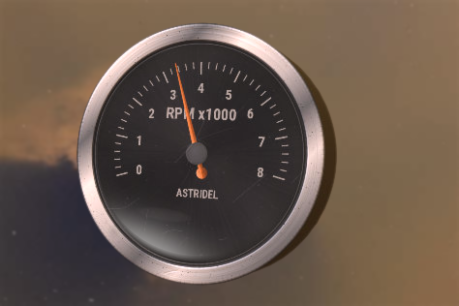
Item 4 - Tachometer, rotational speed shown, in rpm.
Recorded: 3400 rpm
